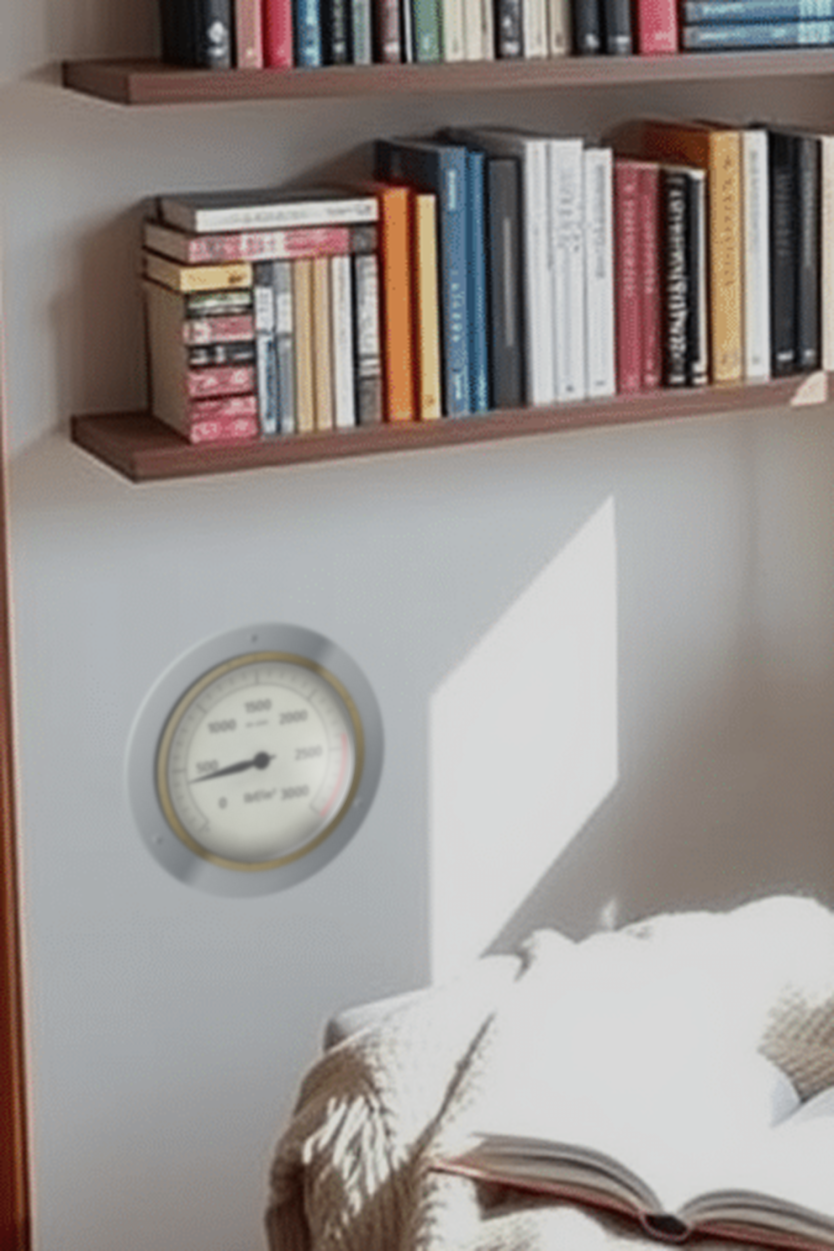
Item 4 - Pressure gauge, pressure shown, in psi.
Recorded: 400 psi
